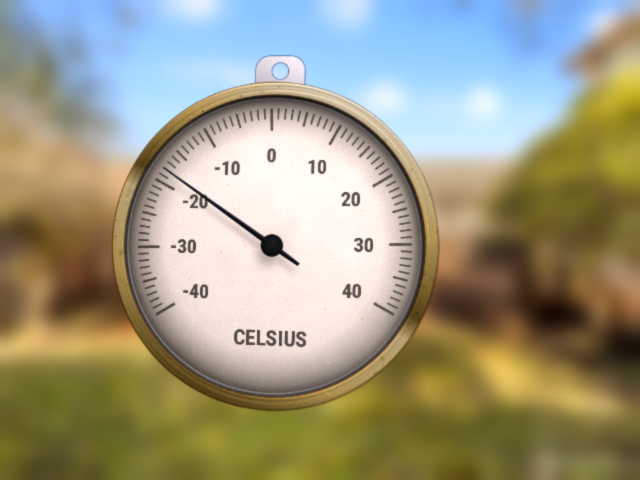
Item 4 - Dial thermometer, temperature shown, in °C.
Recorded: -18 °C
